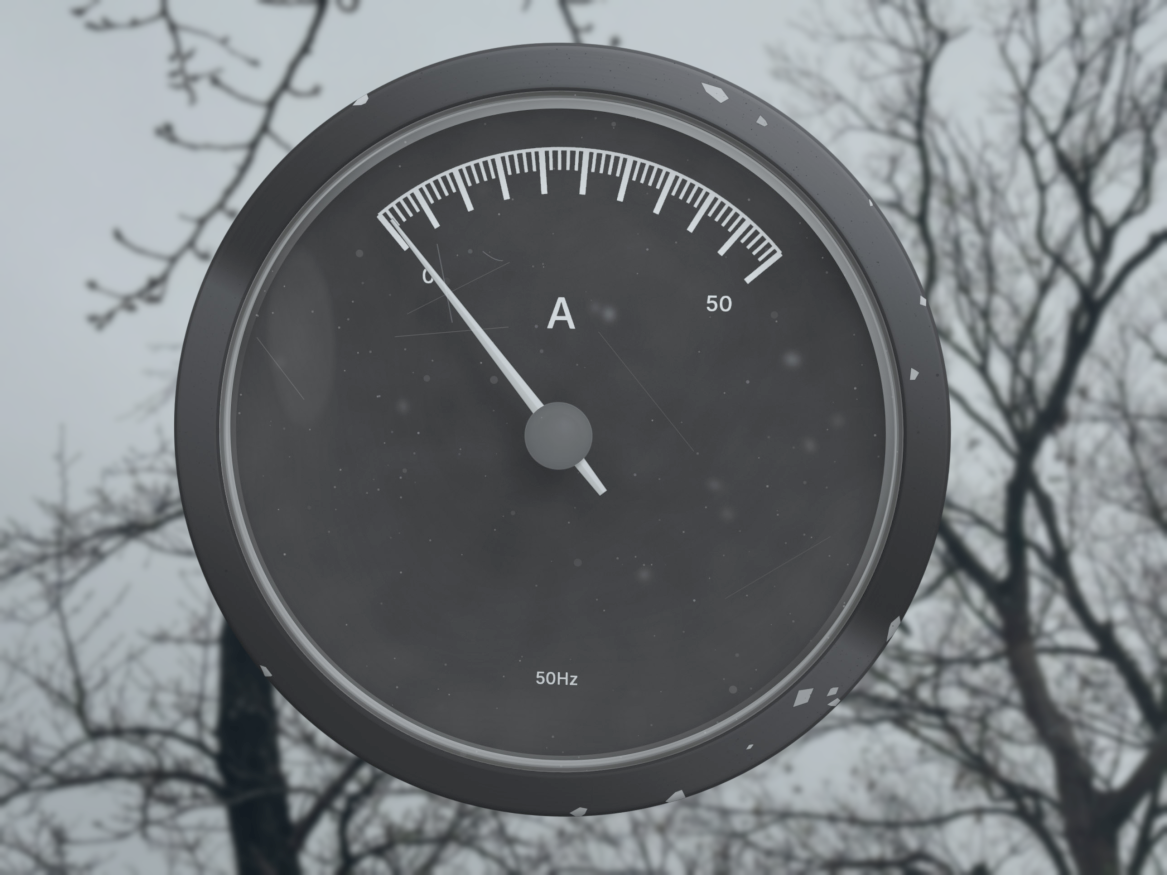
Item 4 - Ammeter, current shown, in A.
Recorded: 1 A
